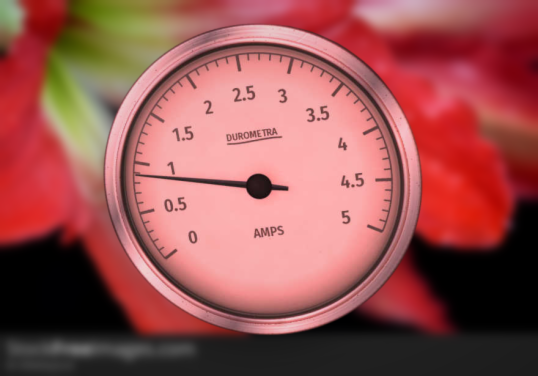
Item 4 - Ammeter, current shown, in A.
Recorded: 0.9 A
